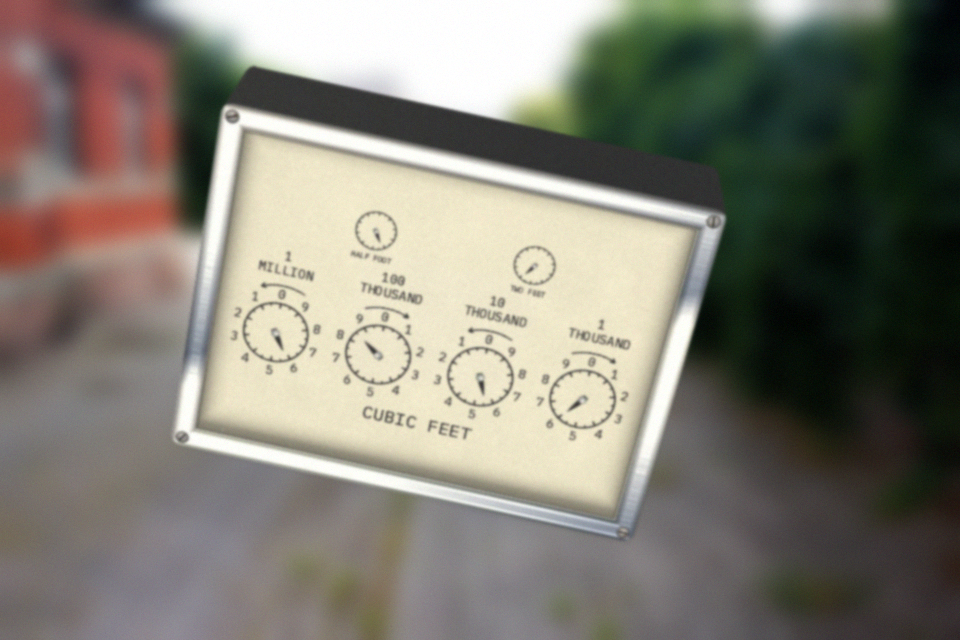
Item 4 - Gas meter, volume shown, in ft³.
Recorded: 585600 ft³
